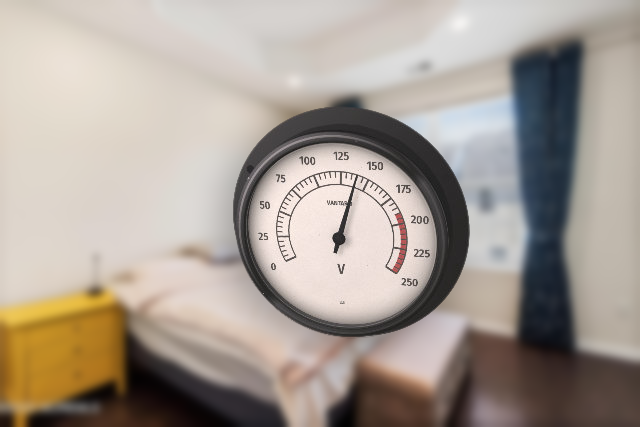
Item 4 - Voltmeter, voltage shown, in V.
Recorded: 140 V
